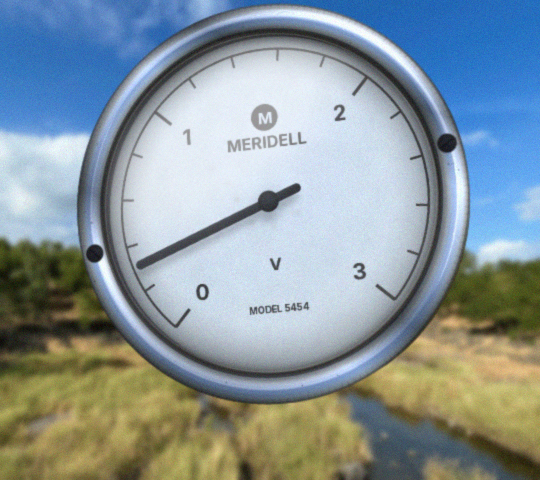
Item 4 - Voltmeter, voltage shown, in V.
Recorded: 0.3 V
